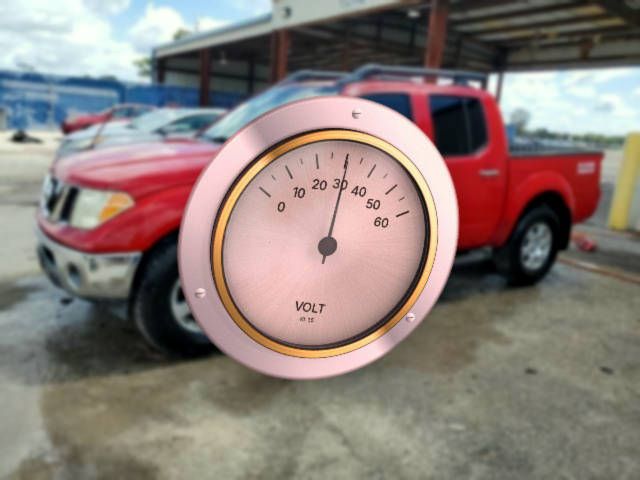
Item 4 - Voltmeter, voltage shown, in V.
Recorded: 30 V
